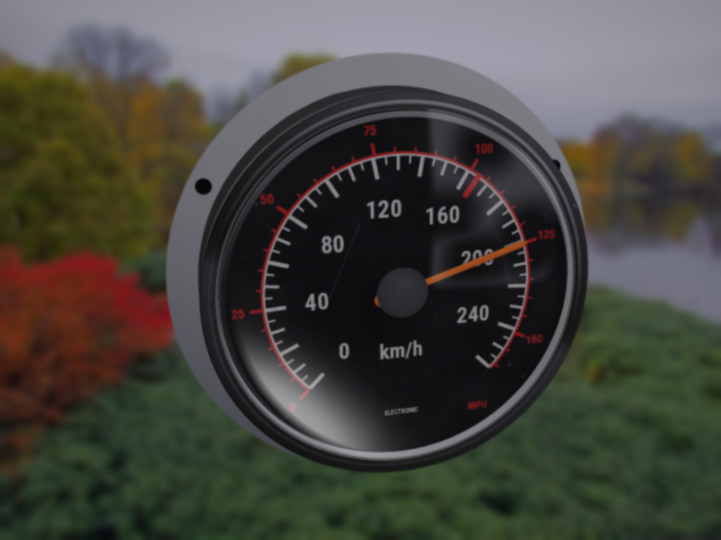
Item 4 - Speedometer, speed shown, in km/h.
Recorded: 200 km/h
